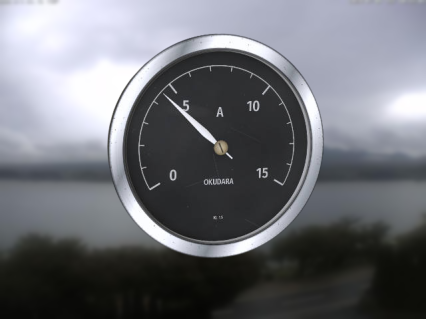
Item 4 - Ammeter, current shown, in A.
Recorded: 4.5 A
